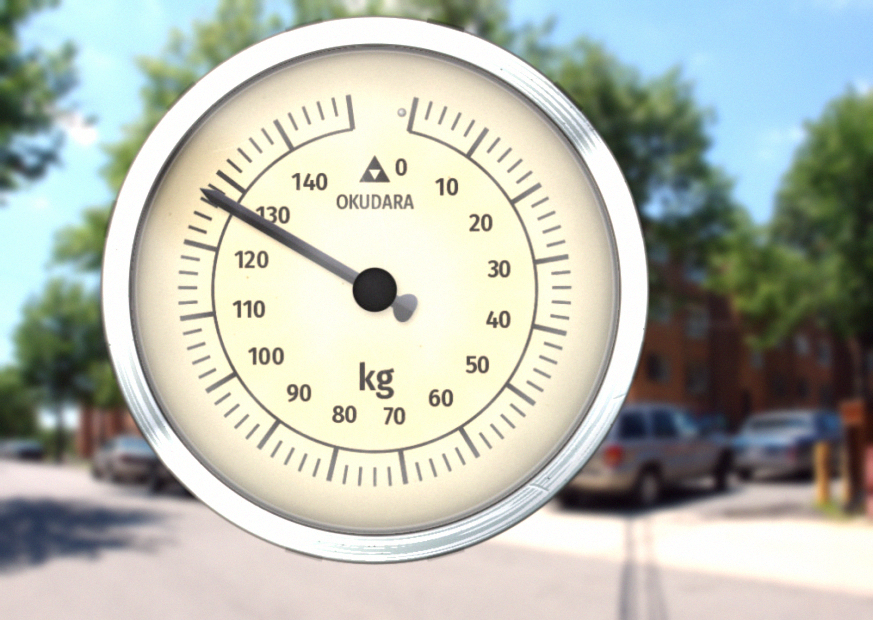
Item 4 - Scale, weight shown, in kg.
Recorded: 127 kg
